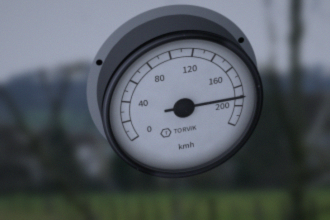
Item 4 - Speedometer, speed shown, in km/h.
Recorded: 190 km/h
